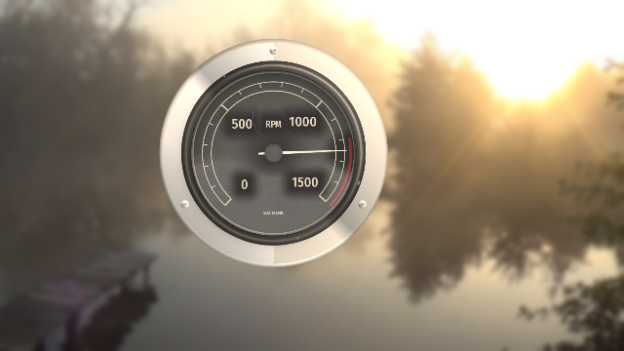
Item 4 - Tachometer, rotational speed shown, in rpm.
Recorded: 1250 rpm
